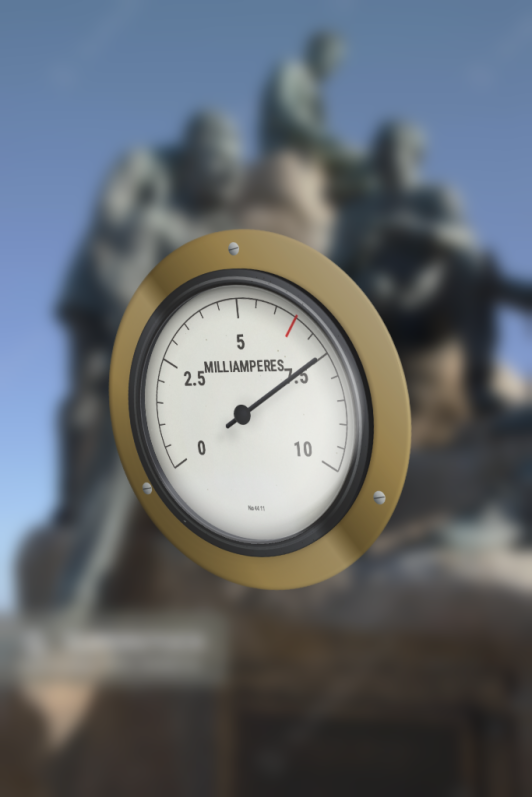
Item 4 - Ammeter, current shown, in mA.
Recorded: 7.5 mA
